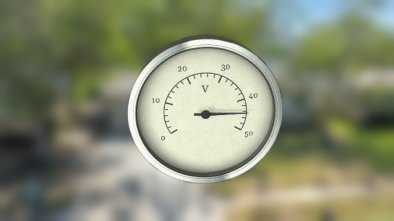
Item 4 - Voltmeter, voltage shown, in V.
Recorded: 44 V
